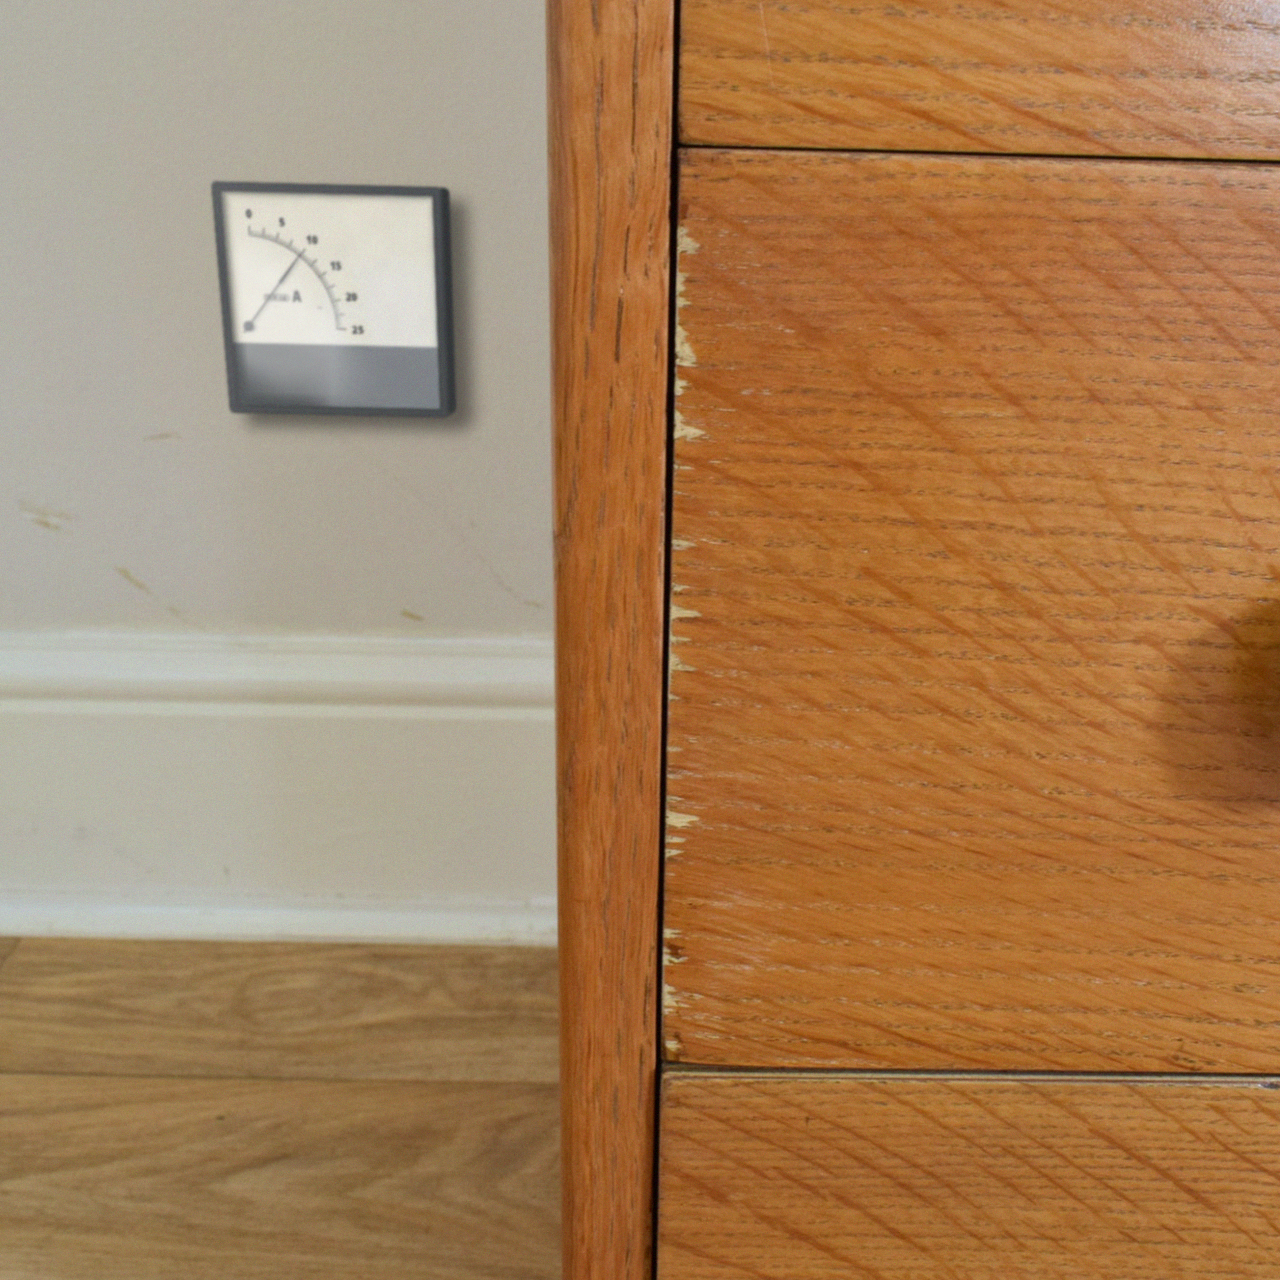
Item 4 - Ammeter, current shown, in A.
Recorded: 10 A
